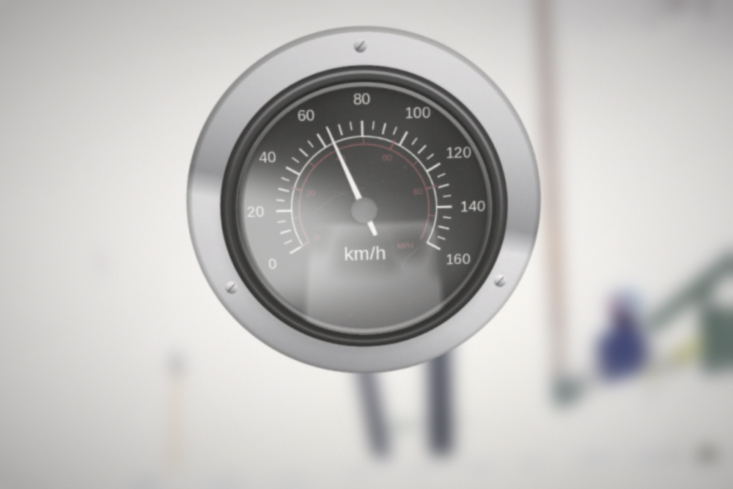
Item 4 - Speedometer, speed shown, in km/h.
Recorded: 65 km/h
